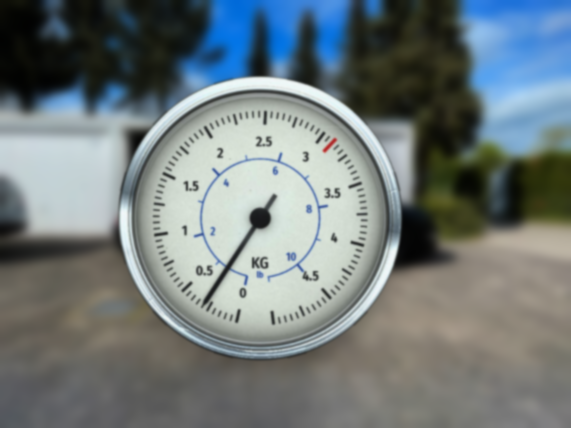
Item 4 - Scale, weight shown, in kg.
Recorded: 0.3 kg
